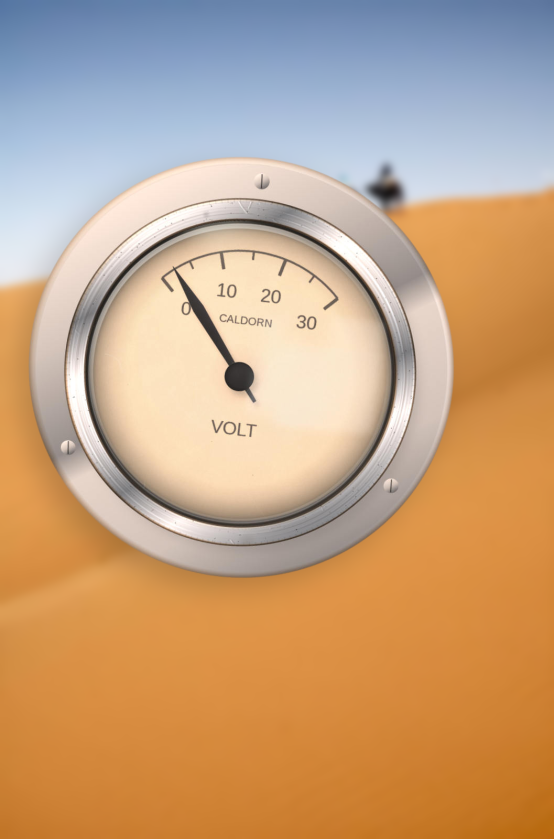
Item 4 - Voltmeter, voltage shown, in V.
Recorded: 2.5 V
